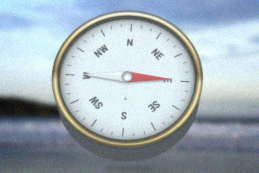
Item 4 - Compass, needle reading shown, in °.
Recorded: 90 °
